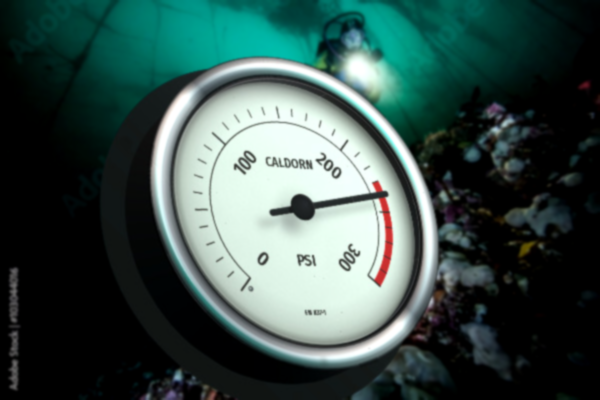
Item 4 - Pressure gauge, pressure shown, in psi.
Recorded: 240 psi
